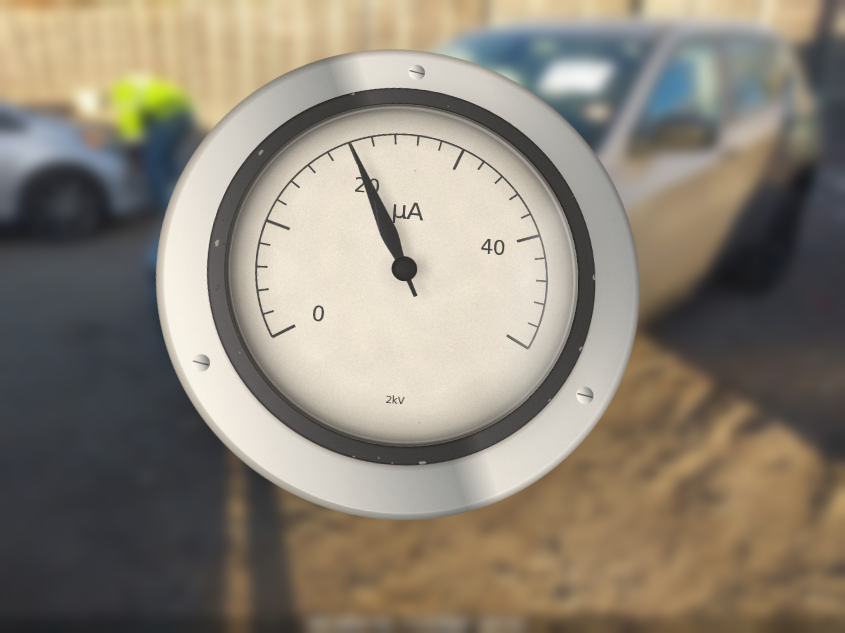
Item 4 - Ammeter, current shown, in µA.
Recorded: 20 µA
